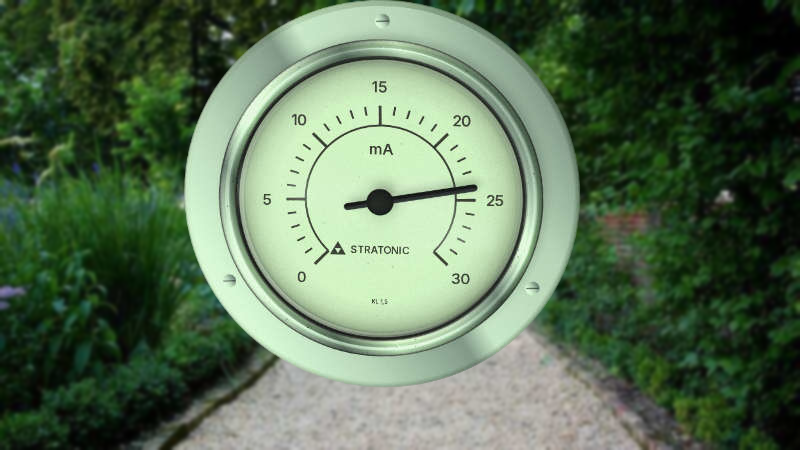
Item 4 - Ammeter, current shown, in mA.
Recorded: 24 mA
